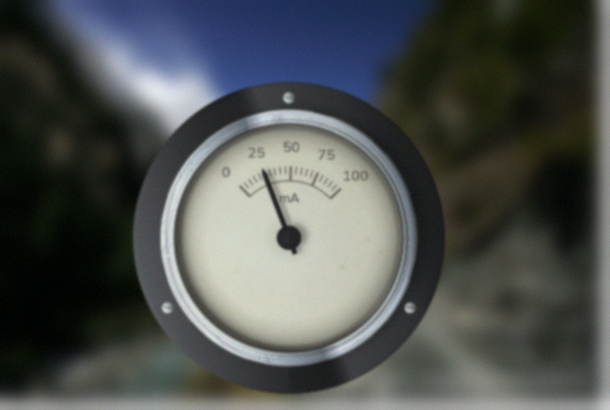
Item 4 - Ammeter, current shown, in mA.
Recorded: 25 mA
